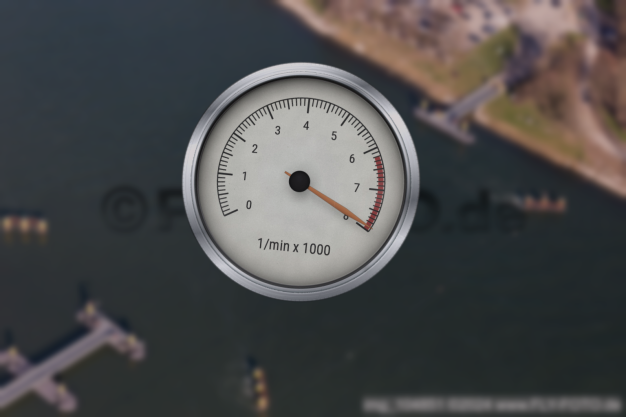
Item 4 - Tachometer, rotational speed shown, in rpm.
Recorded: 7900 rpm
